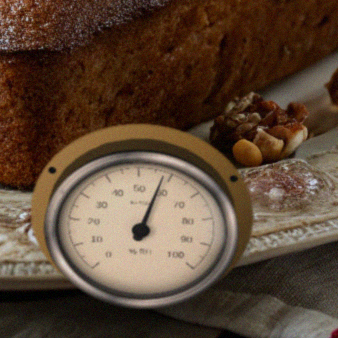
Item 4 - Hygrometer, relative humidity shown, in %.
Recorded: 57.5 %
